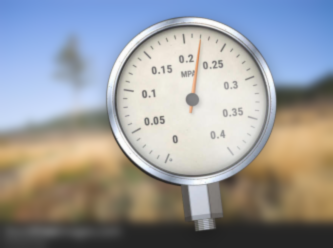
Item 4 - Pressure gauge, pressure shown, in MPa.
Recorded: 0.22 MPa
